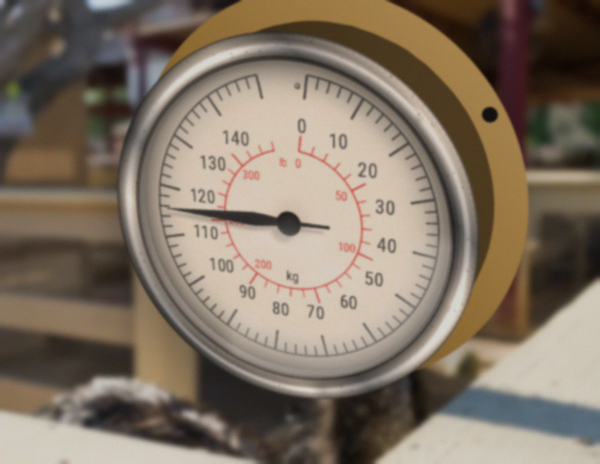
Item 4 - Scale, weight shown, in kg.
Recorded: 116 kg
